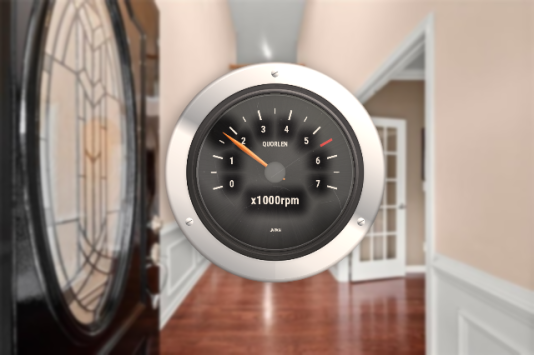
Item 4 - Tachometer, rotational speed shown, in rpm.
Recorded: 1750 rpm
